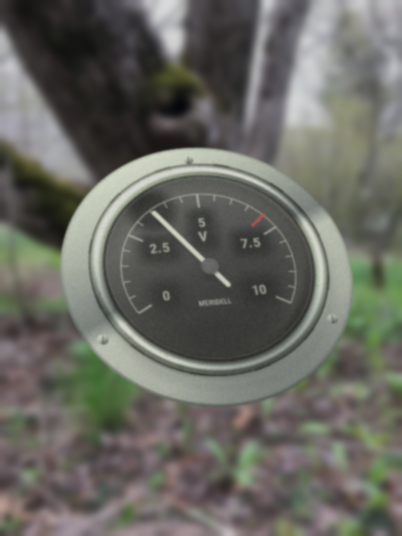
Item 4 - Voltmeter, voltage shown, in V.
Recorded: 3.5 V
